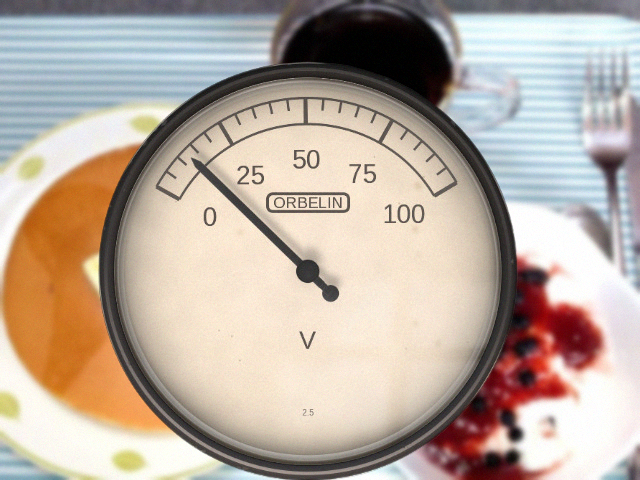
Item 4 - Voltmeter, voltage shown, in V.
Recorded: 12.5 V
